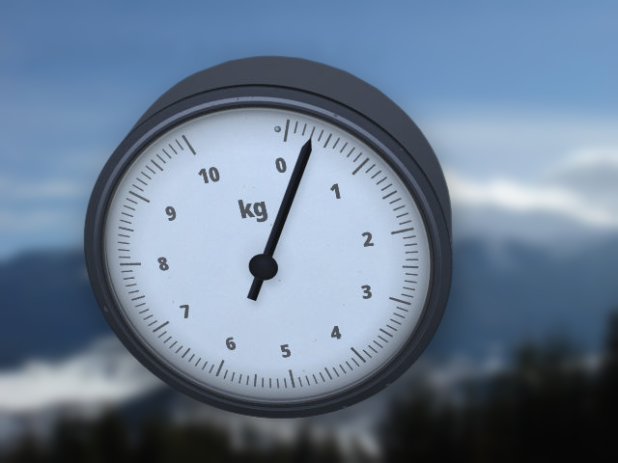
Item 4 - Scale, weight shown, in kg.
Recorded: 0.3 kg
